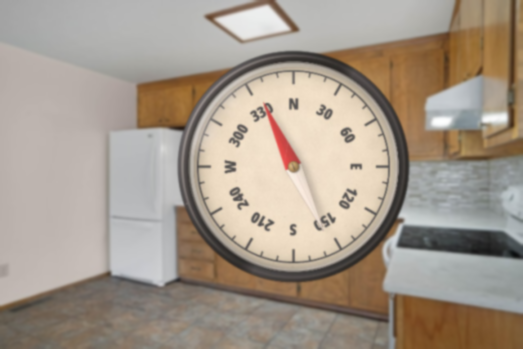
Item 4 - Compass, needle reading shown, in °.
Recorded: 335 °
